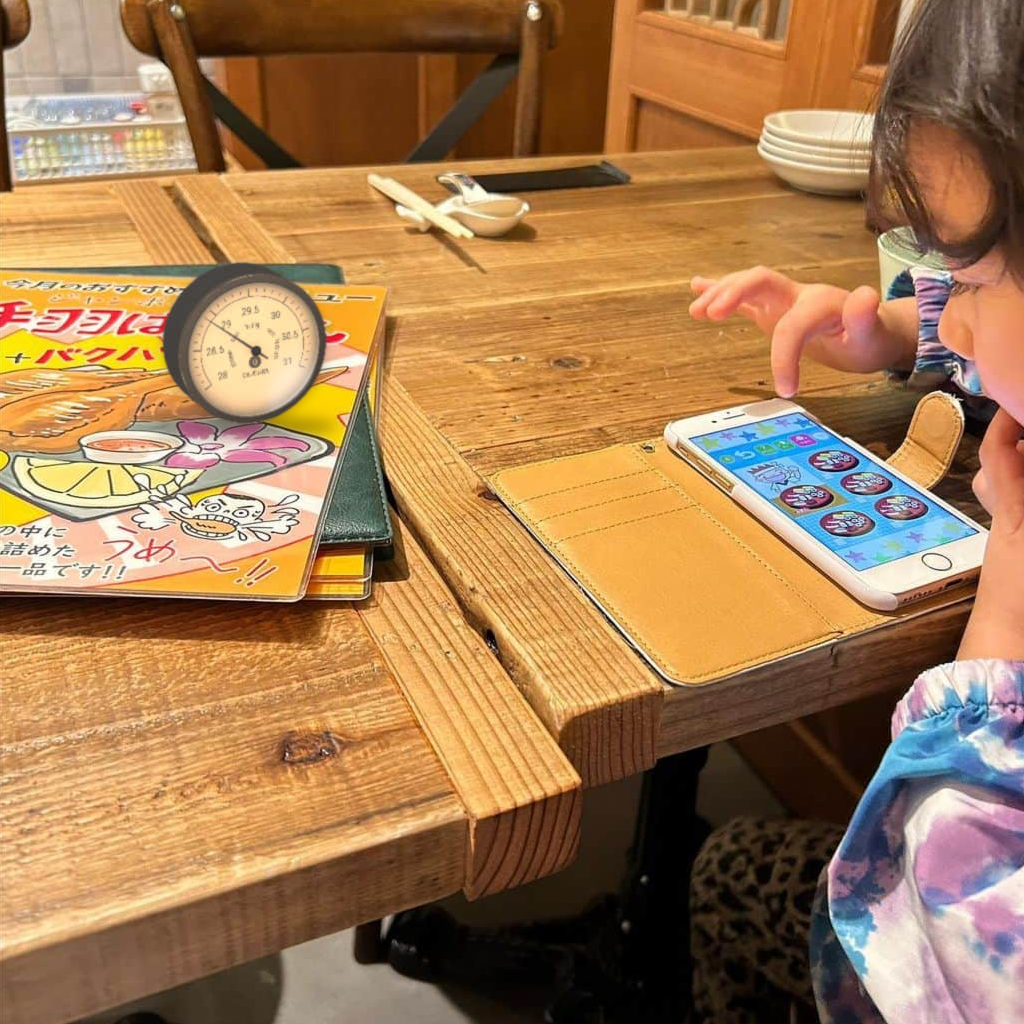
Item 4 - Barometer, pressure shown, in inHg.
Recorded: 28.9 inHg
